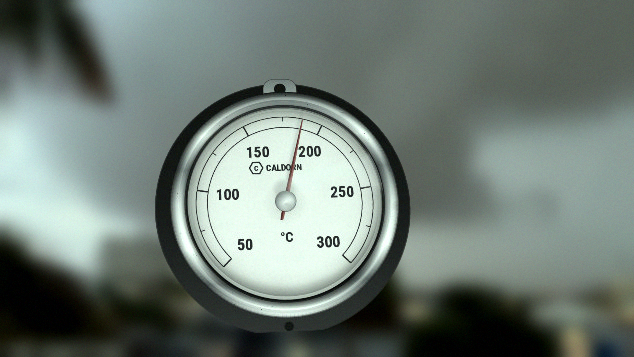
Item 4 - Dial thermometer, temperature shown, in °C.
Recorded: 187.5 °C
